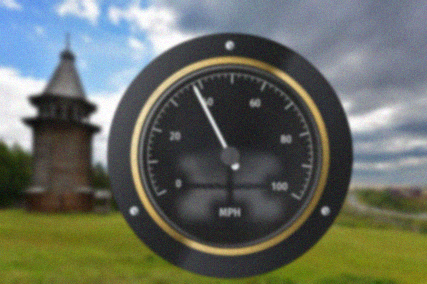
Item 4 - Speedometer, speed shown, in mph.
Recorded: 38 mph
